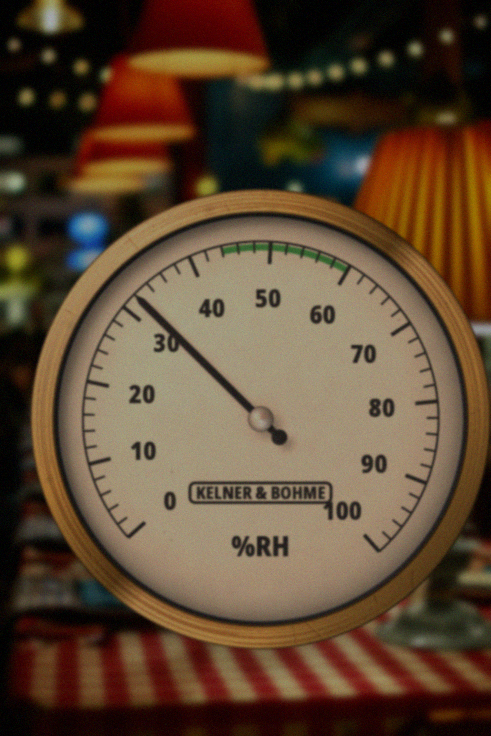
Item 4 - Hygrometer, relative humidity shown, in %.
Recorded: 32 %
